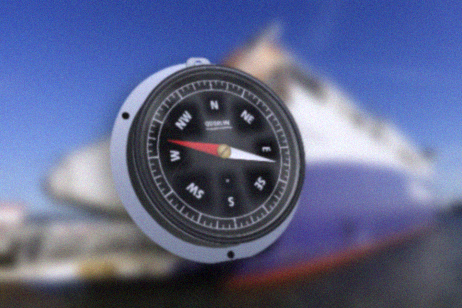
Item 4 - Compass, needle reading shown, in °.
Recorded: 285 °
